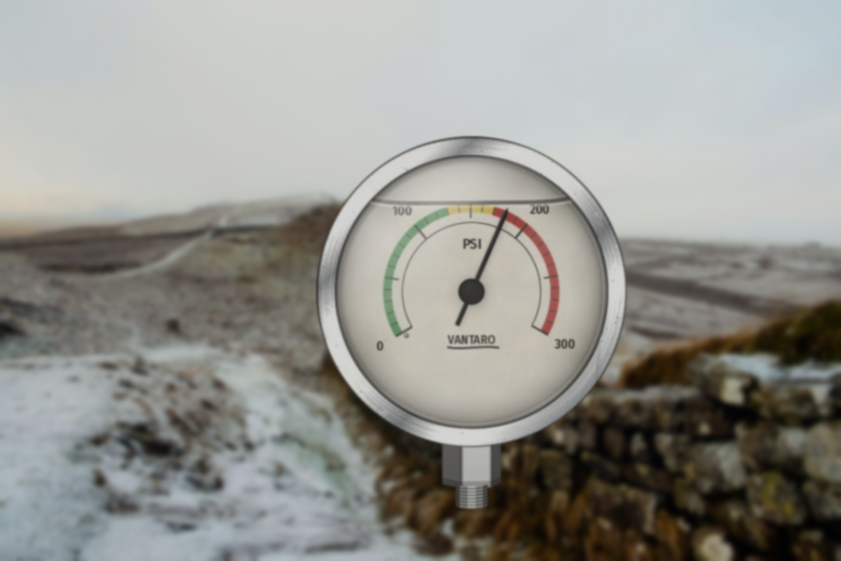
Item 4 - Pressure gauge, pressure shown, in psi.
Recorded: 180 psi
